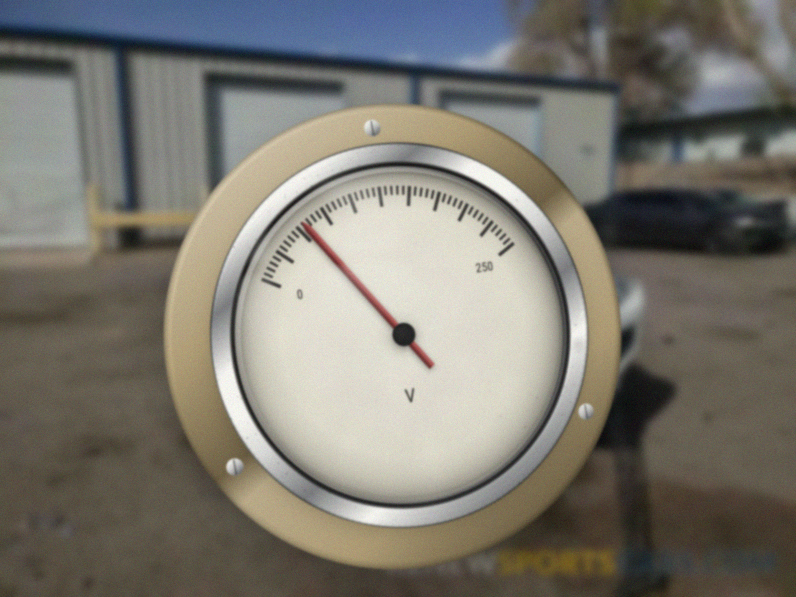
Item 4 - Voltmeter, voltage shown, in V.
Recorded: 55 V
